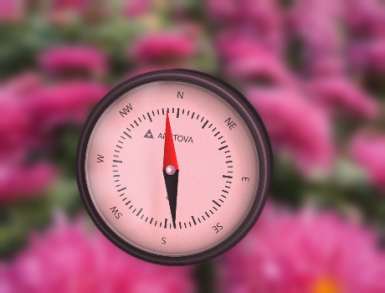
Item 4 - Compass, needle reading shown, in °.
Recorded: 350 °
